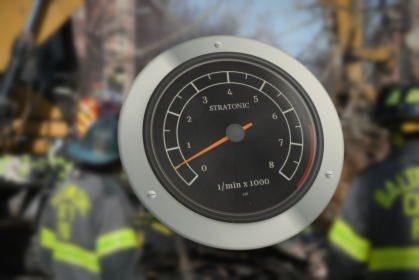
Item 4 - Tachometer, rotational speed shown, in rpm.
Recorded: 500 rpm
